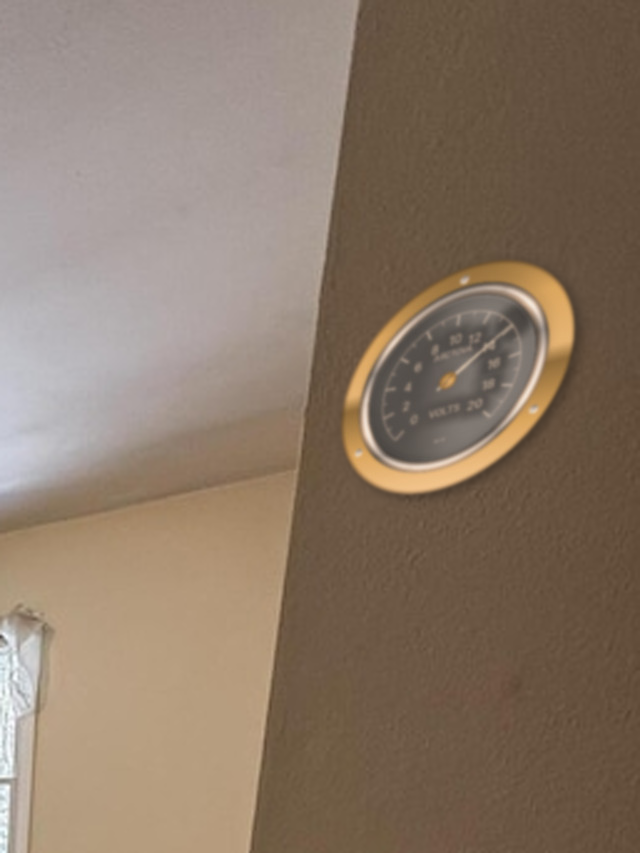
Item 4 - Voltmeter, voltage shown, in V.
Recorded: 14 V
